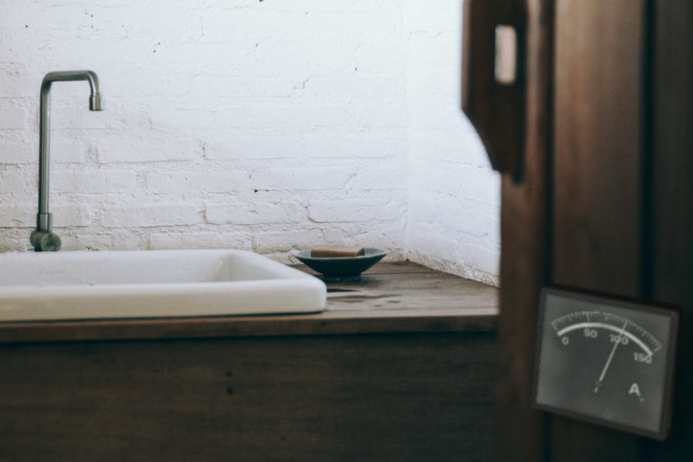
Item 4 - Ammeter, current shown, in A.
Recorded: 100 A
